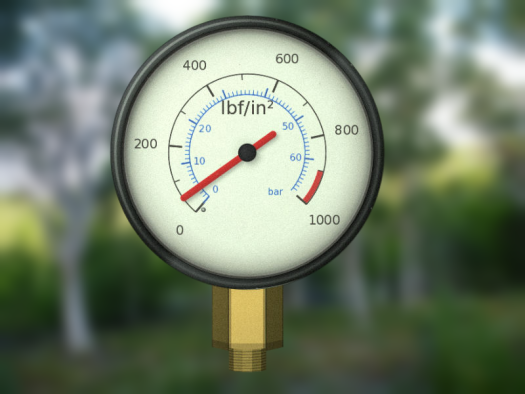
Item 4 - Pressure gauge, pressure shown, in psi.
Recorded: 50 psi
